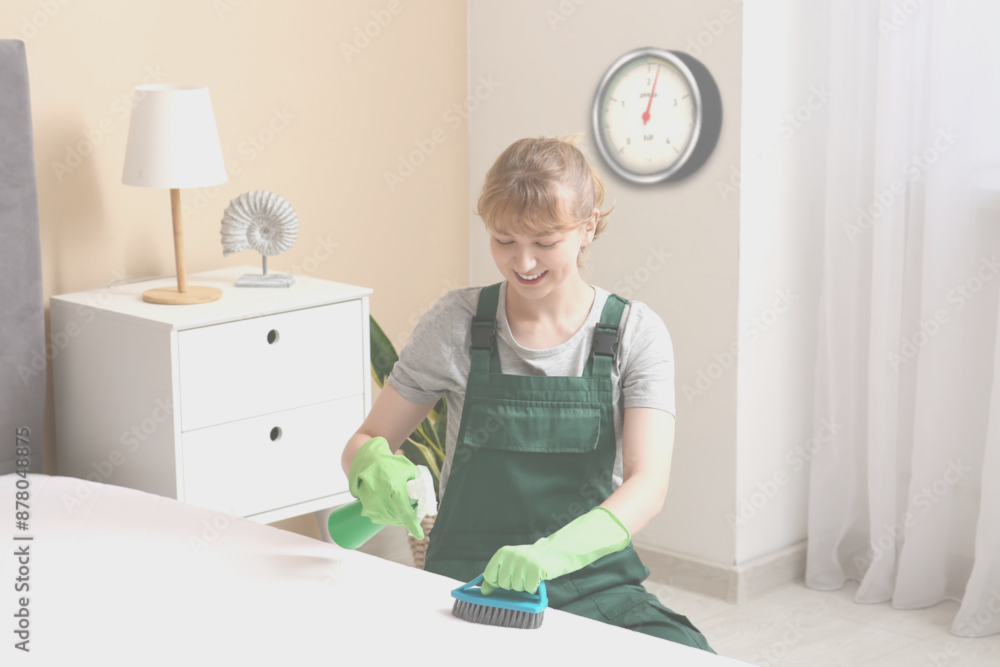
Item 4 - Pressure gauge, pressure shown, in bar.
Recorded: 2.25 bar
